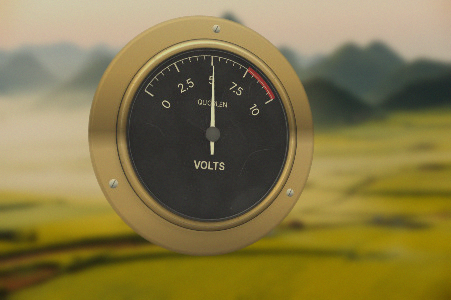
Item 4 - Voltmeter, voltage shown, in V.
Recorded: 5 V
